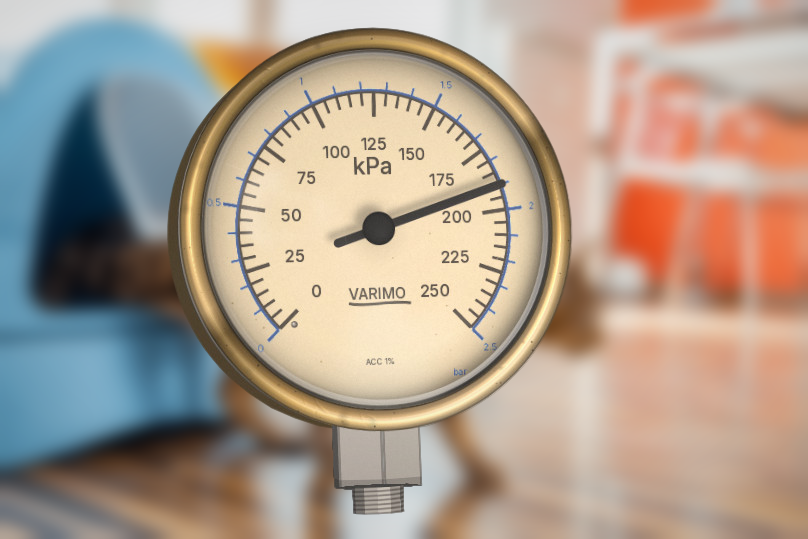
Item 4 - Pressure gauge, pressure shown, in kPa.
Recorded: 190 kPa
